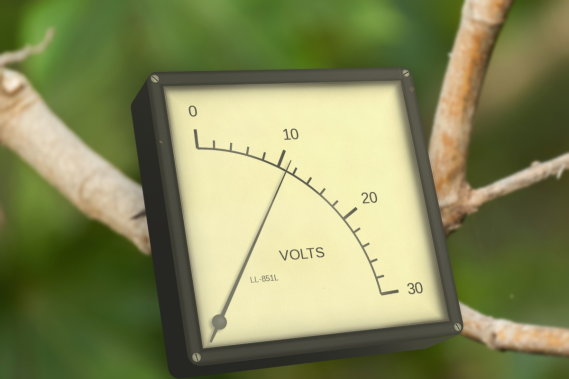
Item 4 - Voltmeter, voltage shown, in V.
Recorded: 11 V
